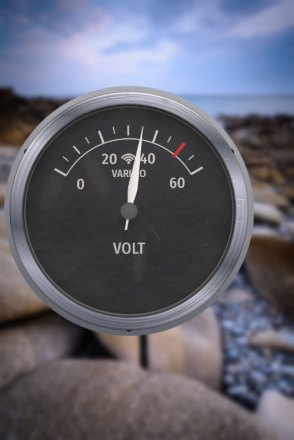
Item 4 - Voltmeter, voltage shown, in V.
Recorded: 35 V
